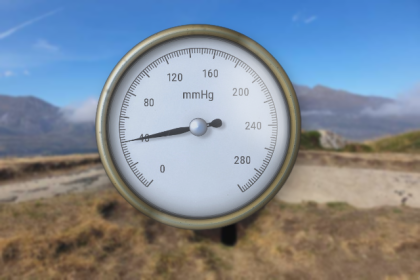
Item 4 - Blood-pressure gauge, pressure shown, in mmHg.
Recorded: 40 mmHg
